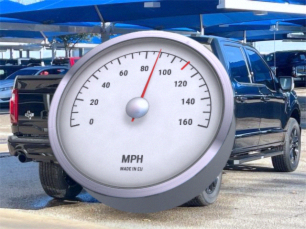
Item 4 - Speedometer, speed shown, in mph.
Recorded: 90 mph
